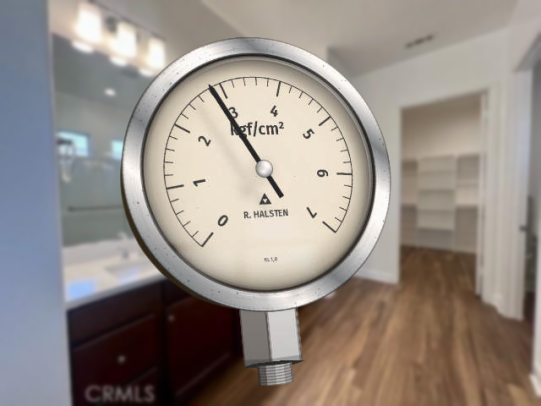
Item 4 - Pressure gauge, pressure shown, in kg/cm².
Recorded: 2.8 kg/cm²
